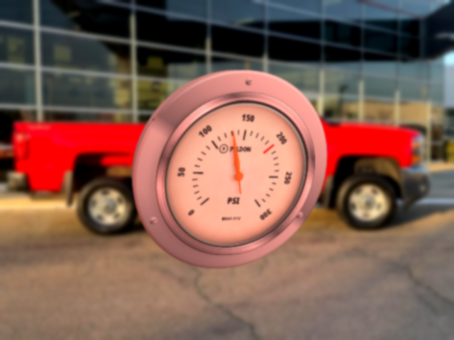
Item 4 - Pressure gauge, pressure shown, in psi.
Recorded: 130 psi
